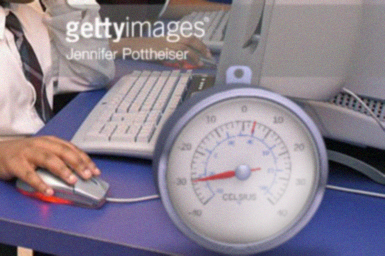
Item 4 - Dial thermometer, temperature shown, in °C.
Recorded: -30 °C
